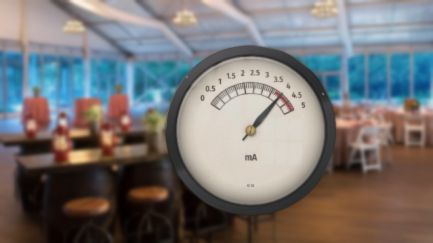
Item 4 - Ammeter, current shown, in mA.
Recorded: 4 mA
